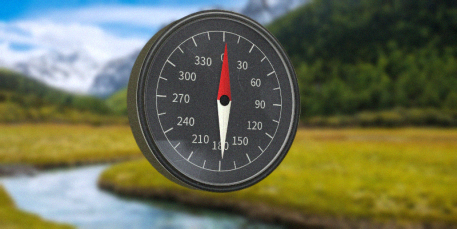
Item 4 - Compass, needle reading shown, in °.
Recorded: 0 °
